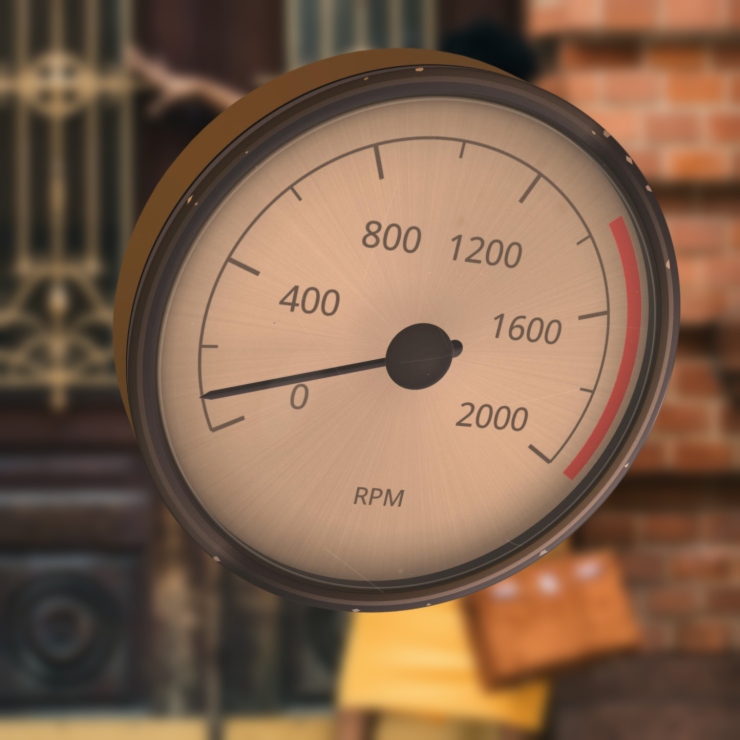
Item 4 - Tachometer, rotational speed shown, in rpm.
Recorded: 100 rpm
